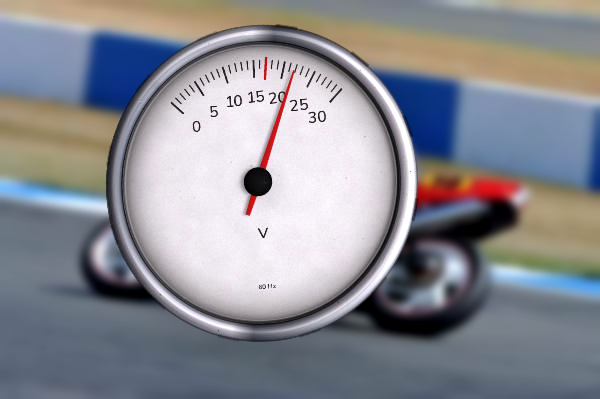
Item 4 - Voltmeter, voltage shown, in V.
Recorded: 22 V
